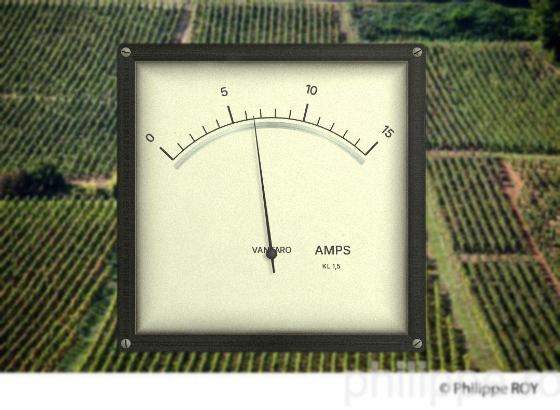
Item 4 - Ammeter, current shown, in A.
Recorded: 6.5 A
